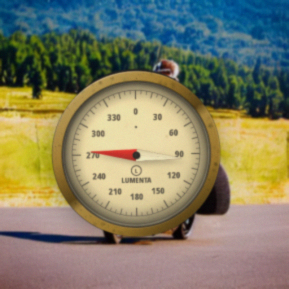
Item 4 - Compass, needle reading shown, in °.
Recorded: 275 °
